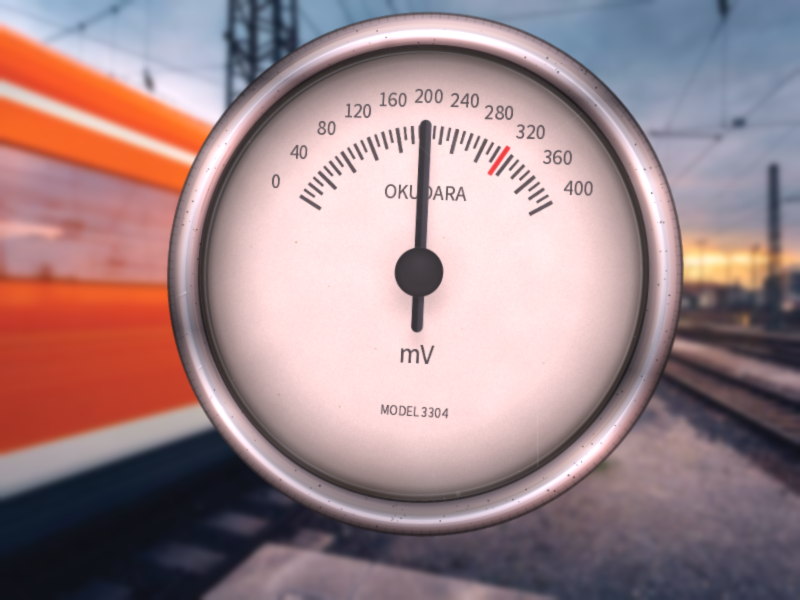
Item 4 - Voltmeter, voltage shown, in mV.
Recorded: 200 mV
